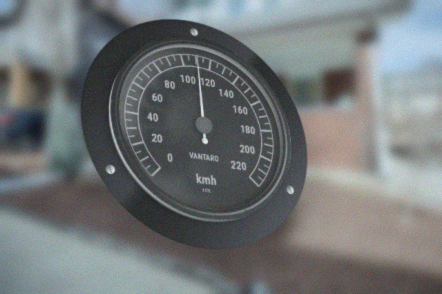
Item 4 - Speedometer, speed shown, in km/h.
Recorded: 110 km/h
